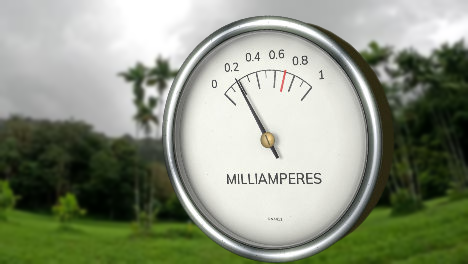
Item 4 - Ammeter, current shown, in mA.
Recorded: 0.2 mA
